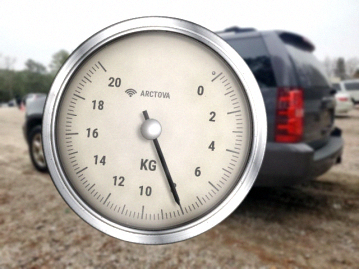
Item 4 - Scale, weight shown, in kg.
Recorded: 8 kg
